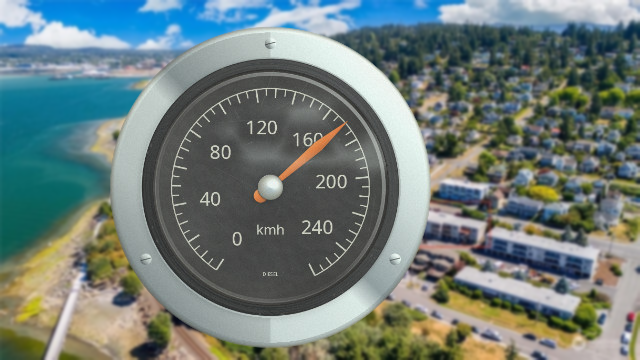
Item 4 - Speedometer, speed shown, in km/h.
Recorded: 170 km/h
